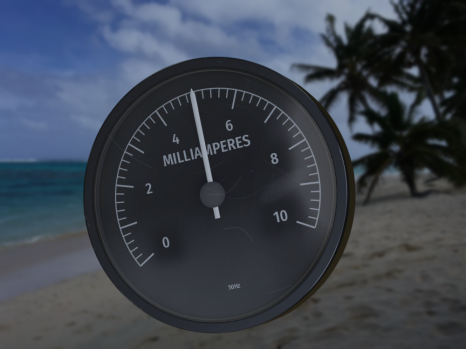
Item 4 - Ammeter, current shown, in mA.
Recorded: 5 mA
